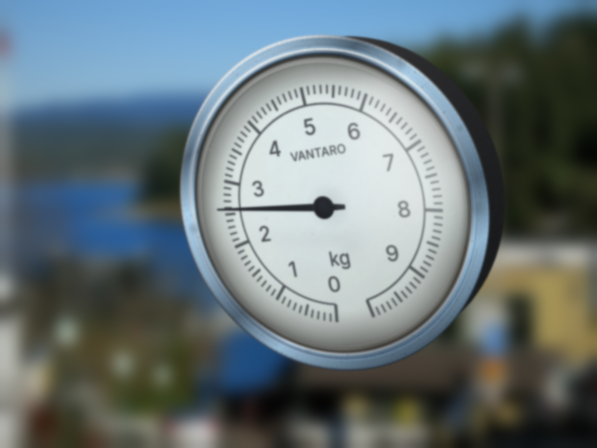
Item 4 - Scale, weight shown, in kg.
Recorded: 2.6 kg
